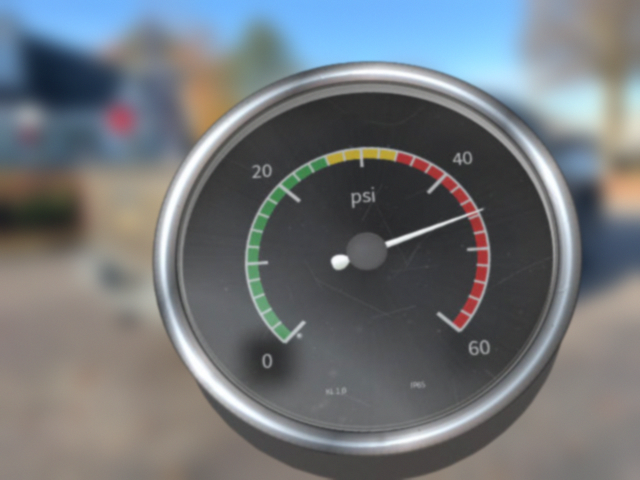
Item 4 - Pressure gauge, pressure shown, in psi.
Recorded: 46 psi
